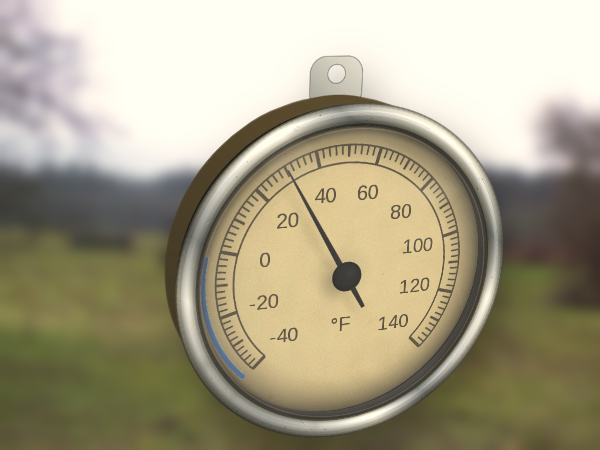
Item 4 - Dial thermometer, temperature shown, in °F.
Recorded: 30 °F
